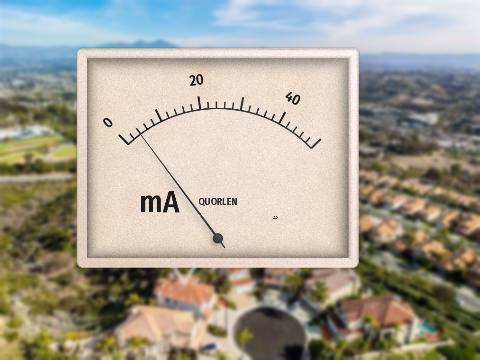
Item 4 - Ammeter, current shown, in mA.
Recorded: 4 mA
